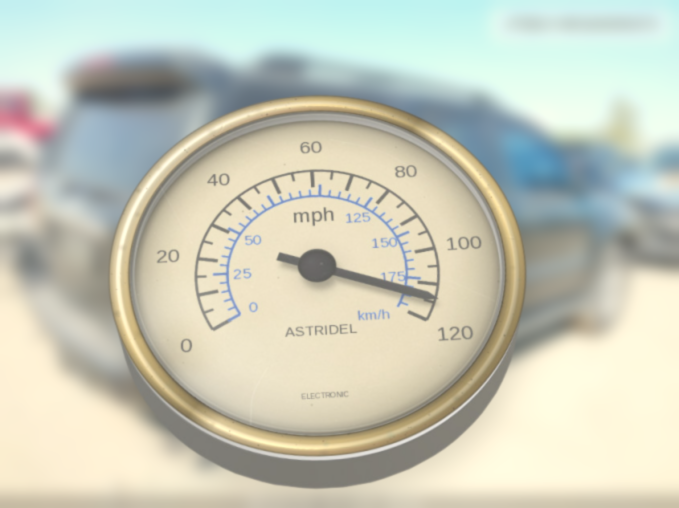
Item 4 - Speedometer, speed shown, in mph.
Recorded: 115 mph
